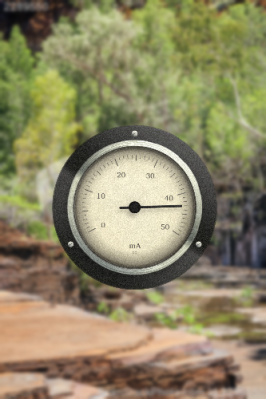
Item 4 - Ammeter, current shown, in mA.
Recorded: 43 mA
